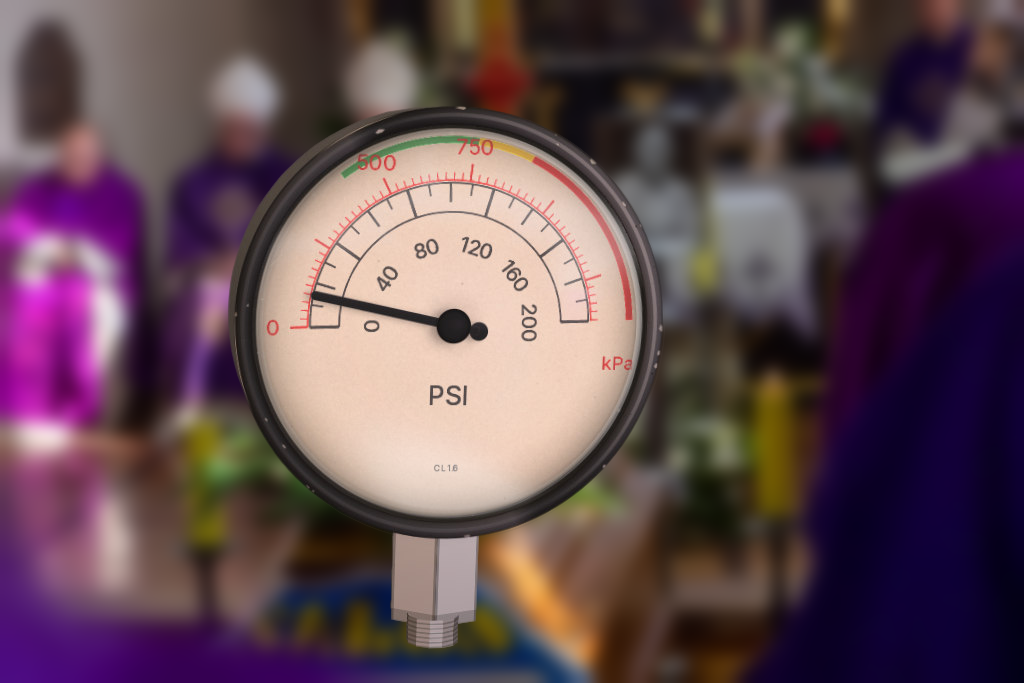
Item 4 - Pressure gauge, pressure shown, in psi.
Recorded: 15 psi
